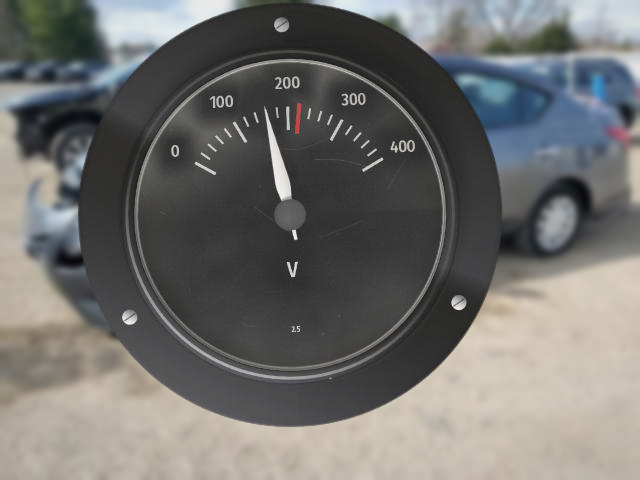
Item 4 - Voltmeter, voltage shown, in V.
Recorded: 160 V
